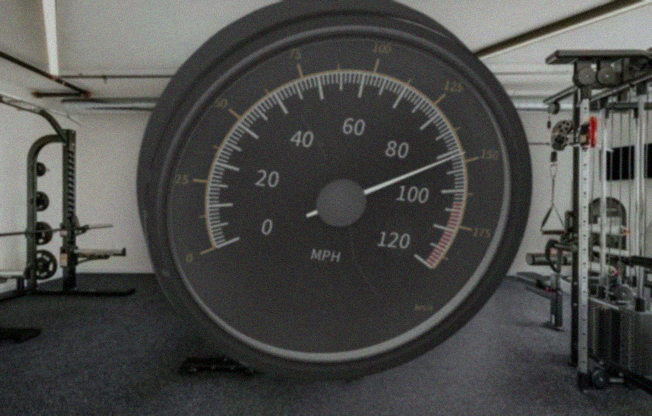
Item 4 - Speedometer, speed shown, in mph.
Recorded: 90 mph
